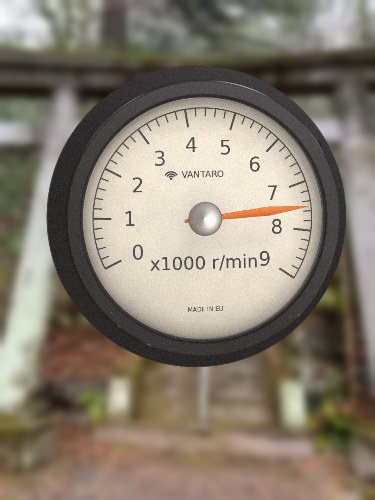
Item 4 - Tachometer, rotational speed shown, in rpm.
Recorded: 7500 rpm
